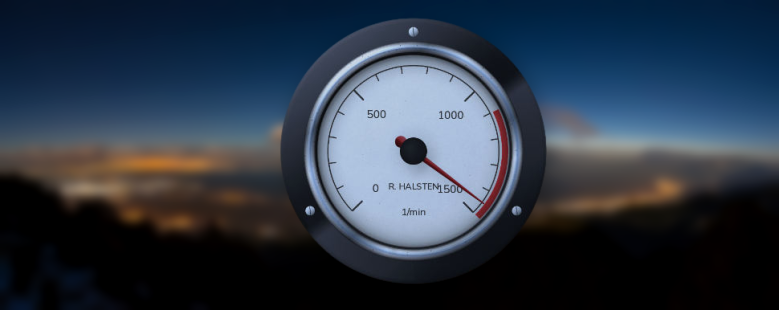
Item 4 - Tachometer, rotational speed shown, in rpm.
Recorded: 1450 rpm
